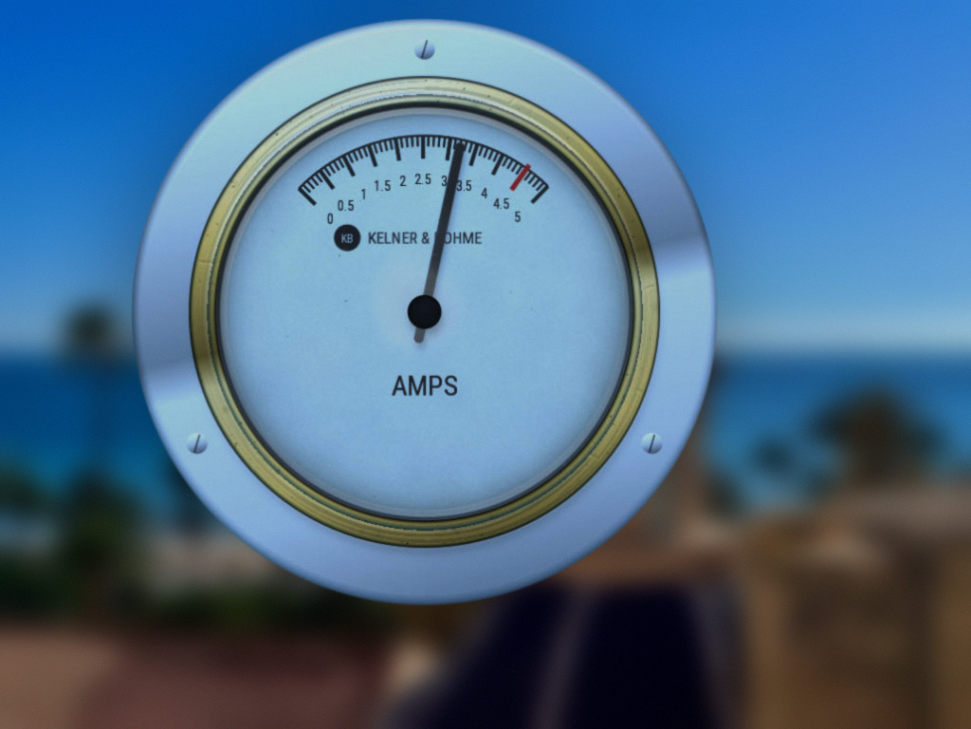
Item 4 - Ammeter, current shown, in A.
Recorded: 3.2 A
